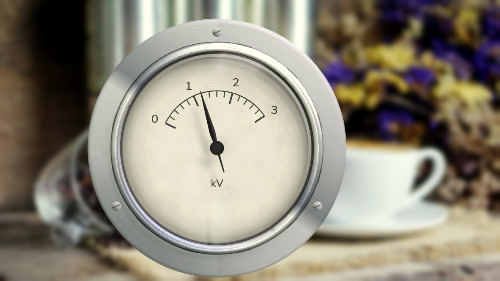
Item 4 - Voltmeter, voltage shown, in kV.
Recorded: 1.2 kV
